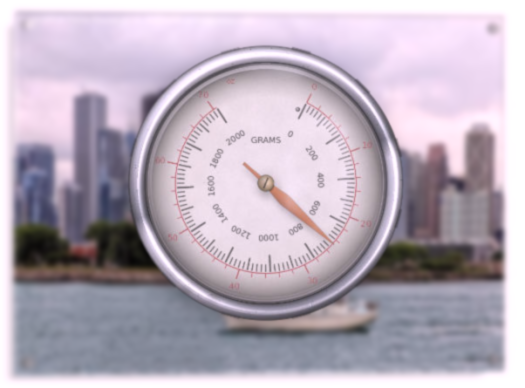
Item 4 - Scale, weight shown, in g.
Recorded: 700 g
